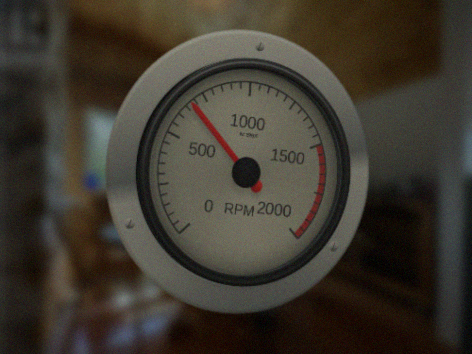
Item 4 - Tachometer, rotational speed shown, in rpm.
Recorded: 675 rpm
